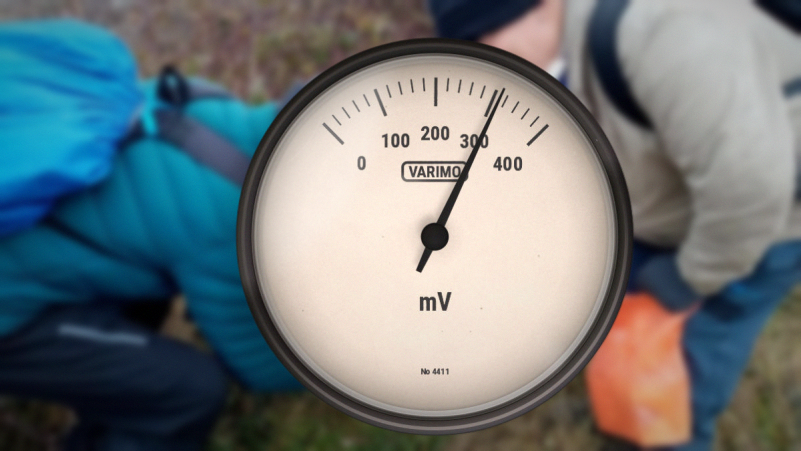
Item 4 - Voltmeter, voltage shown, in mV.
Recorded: 310 mV
